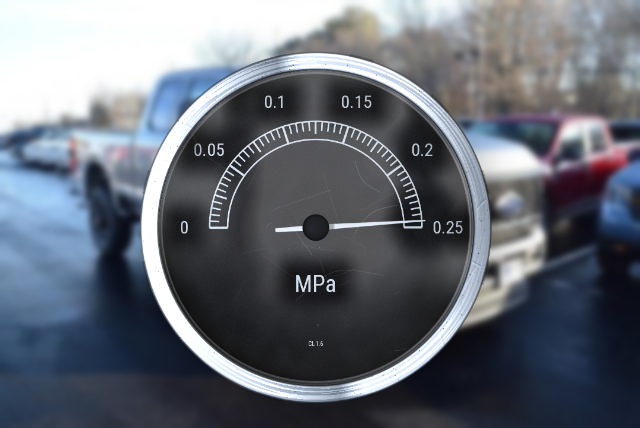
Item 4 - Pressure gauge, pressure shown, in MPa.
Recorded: 0.245 MPa
